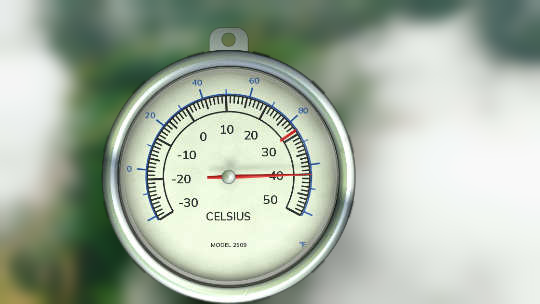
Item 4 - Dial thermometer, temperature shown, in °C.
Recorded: 40 °C
